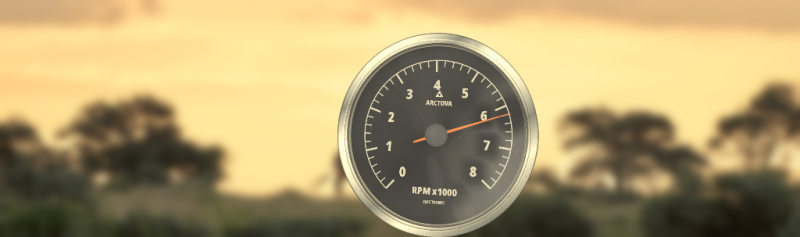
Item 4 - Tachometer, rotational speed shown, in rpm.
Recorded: 6200 rpm
